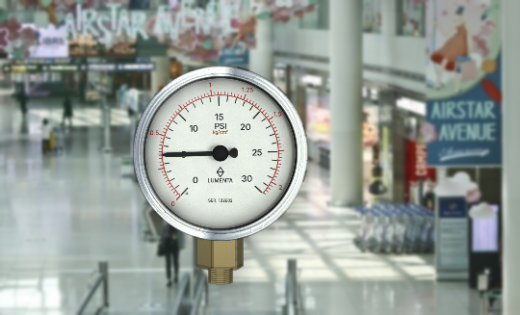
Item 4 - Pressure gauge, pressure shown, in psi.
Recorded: 5 psi
